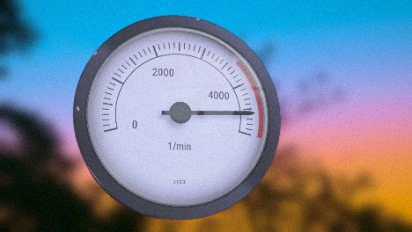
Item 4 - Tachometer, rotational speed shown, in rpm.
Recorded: 4600 rpm
